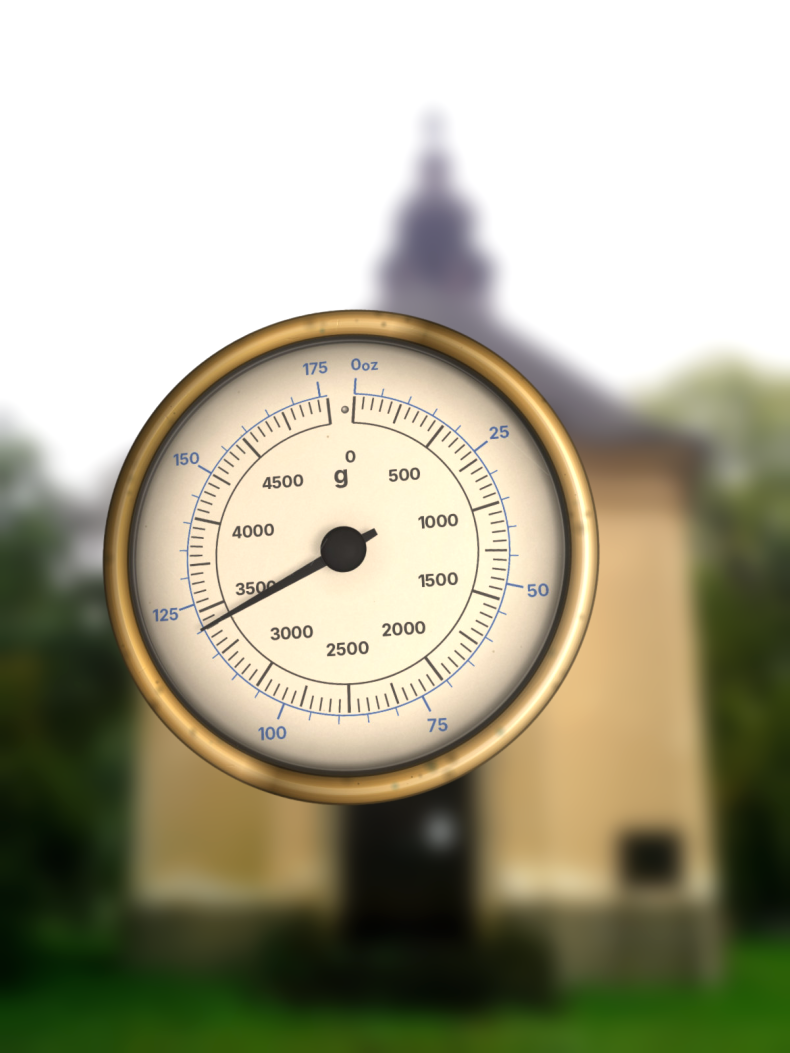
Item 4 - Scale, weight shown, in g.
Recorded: 3400 g
